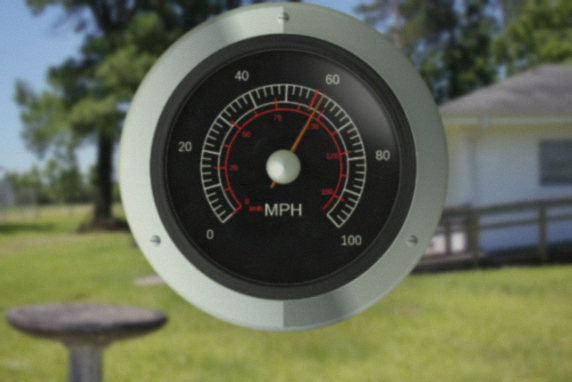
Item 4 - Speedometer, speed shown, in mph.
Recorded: 60 mph
